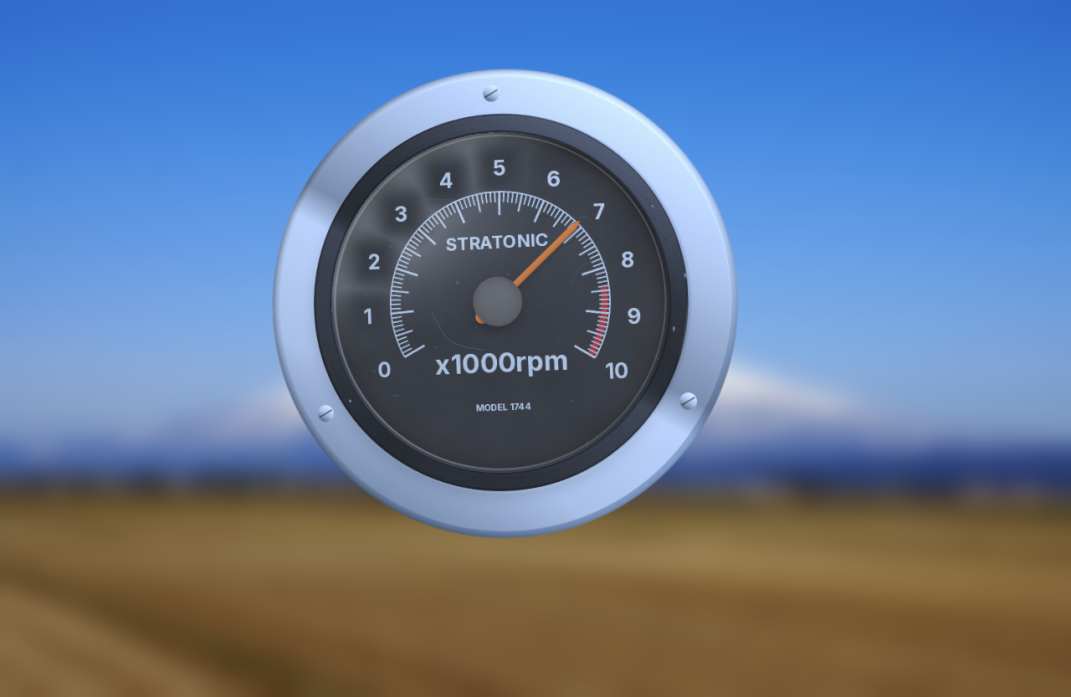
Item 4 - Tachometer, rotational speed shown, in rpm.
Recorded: 6900 rpm
